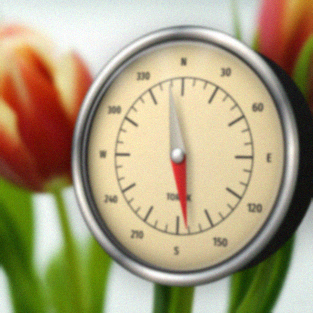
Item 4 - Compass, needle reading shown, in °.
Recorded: 170 °
